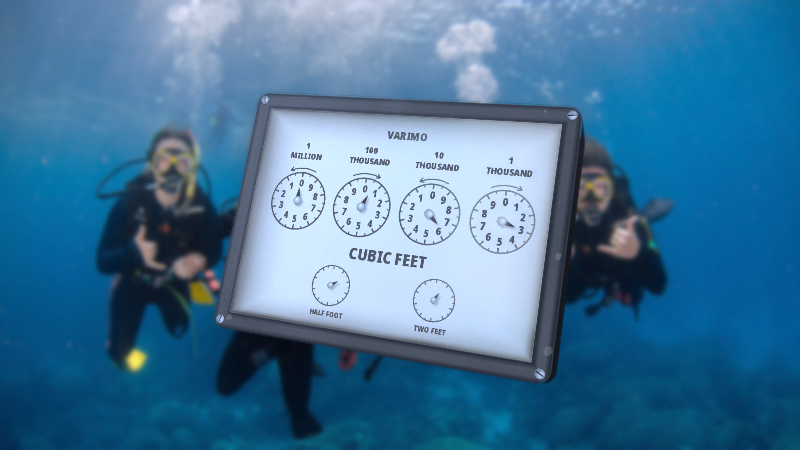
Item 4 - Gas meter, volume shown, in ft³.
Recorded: 6300 ft³
